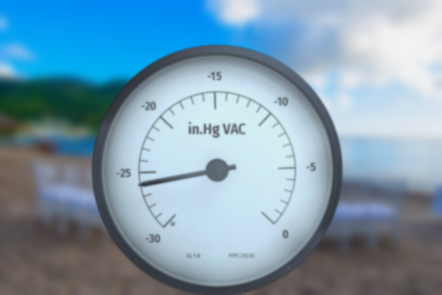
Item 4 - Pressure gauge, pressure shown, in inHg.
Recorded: -26 inHg
